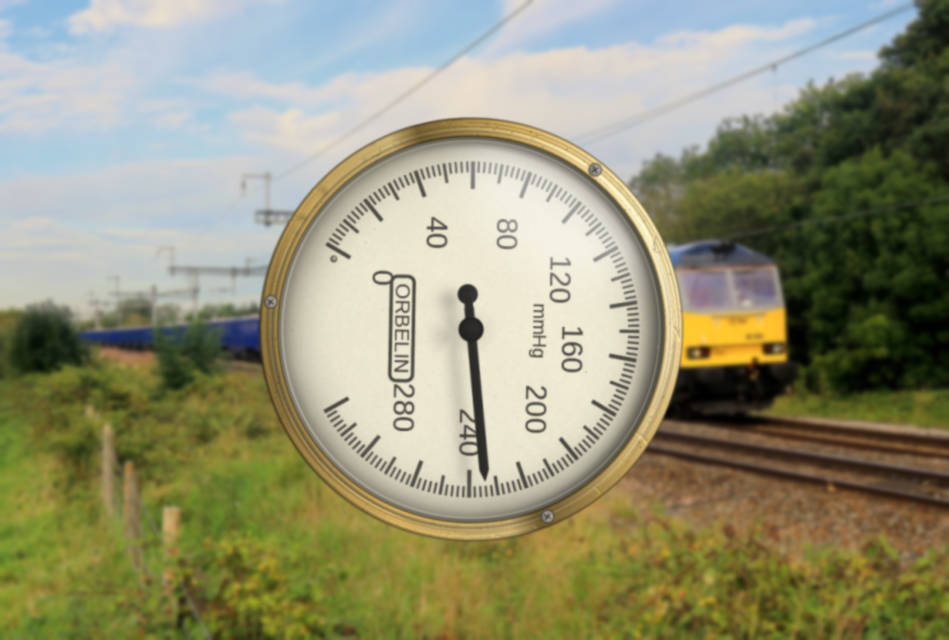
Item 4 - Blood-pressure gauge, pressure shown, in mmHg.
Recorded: 234 mmHg
